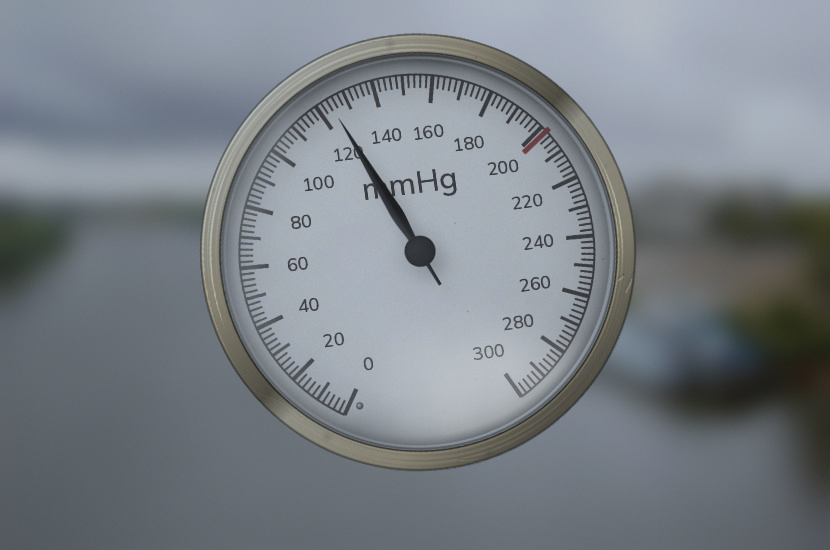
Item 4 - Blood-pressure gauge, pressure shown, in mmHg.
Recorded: 124 mmHg
